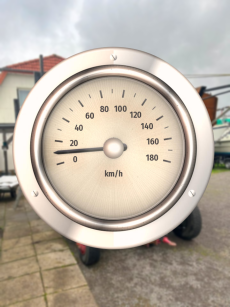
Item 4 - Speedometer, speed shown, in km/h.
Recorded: 10 km/h
